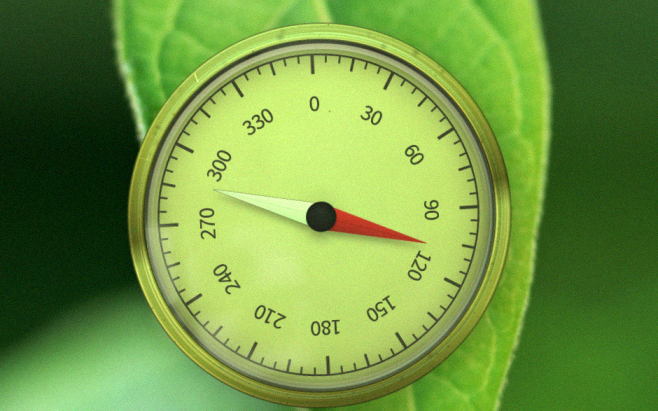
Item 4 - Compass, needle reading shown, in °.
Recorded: 107.5 °
